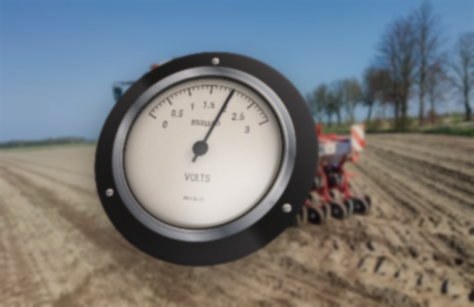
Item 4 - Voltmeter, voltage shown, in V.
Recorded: 2 V
